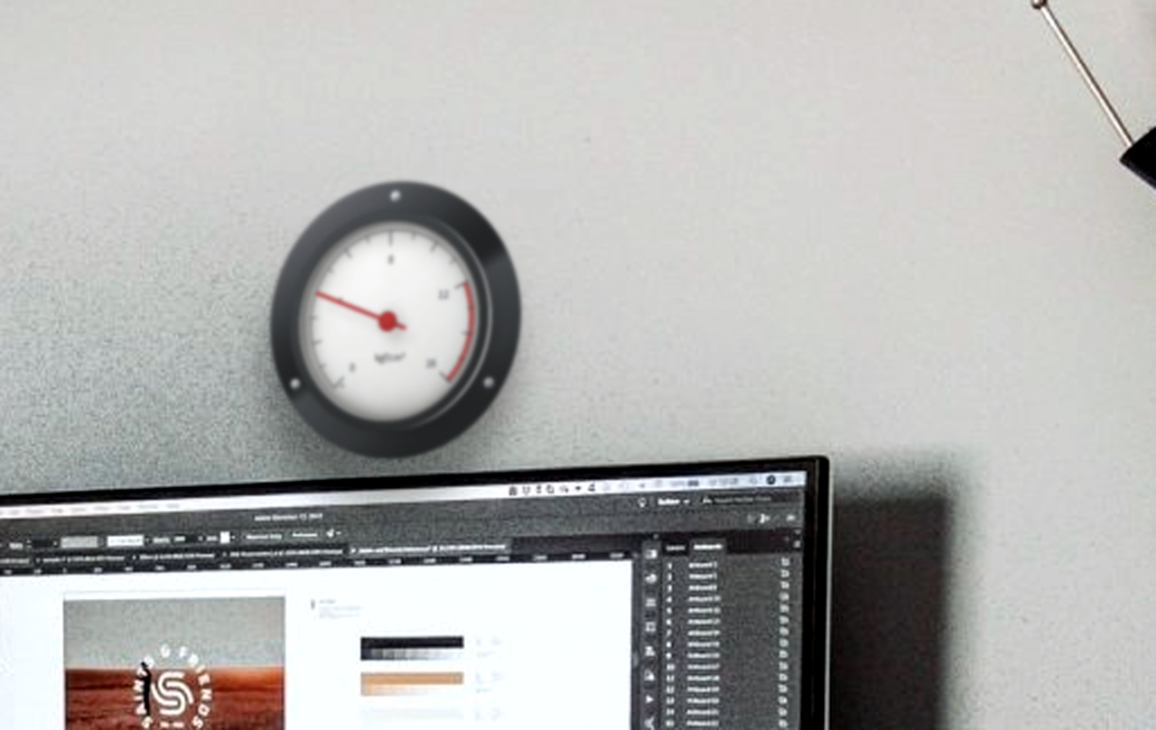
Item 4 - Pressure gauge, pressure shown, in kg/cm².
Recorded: 4 kg/cm²
